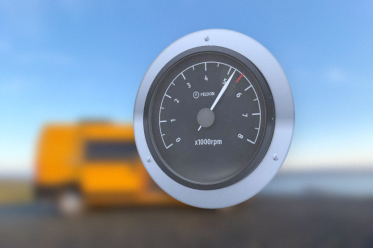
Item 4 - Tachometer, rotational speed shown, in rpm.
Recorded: 5250 rpm
